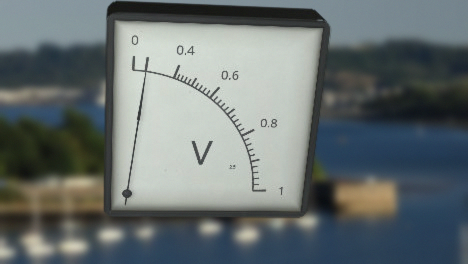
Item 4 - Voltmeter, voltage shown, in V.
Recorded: 0.2 V
